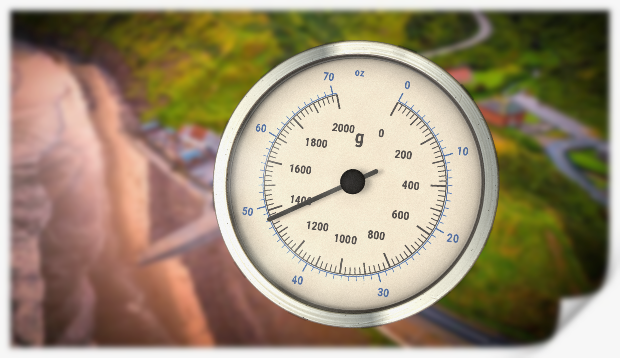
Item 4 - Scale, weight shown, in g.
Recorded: 1360 g
